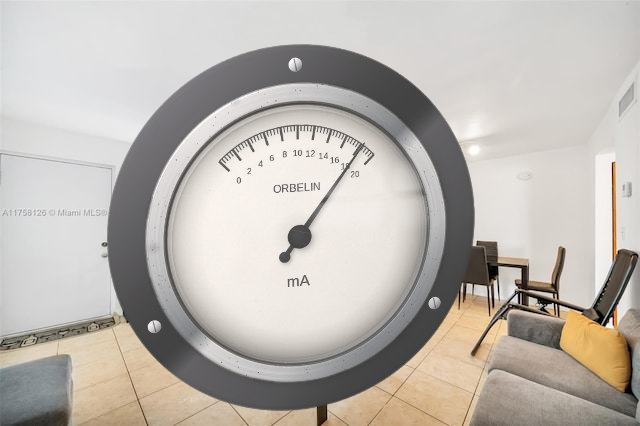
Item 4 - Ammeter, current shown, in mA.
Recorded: 18 mA
